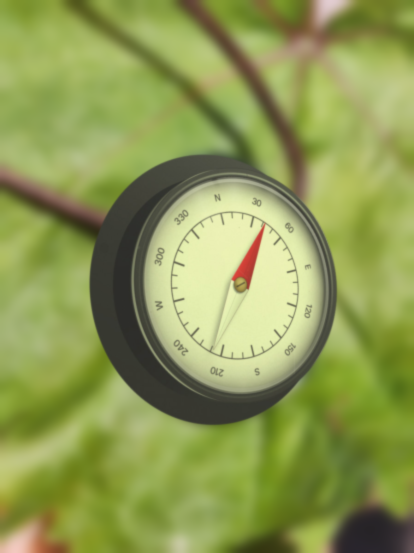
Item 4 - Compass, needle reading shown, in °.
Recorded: 40 °
